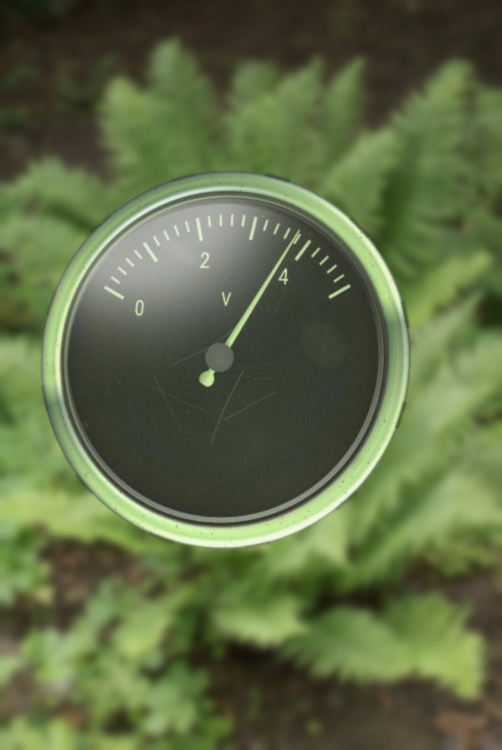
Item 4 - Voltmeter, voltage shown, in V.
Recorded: 3.8 V
